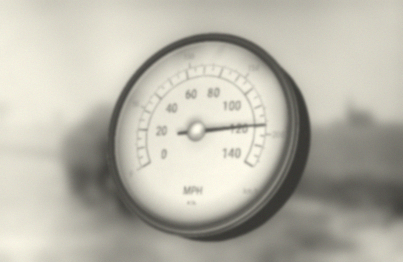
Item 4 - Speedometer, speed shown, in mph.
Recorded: 120 mph
